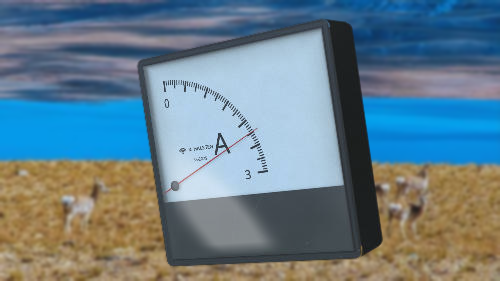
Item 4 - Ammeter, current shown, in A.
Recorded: 2.25 A
